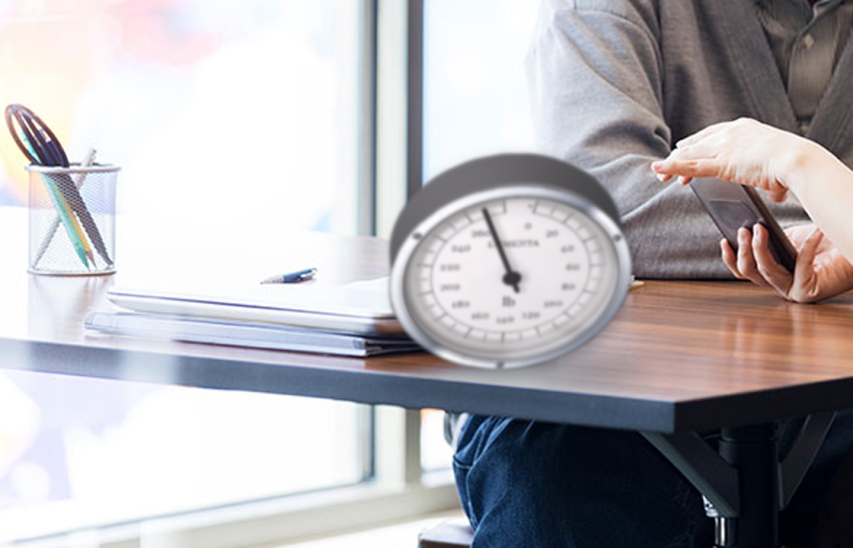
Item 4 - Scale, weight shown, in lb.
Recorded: 270 lb
